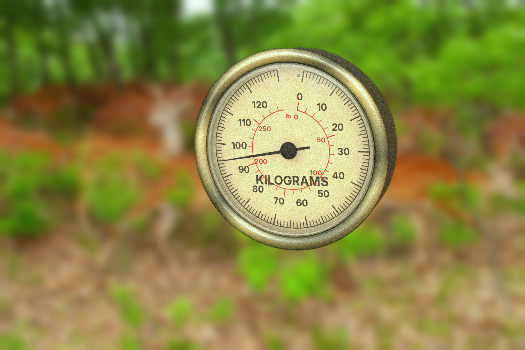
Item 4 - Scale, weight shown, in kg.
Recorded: 95 kg
